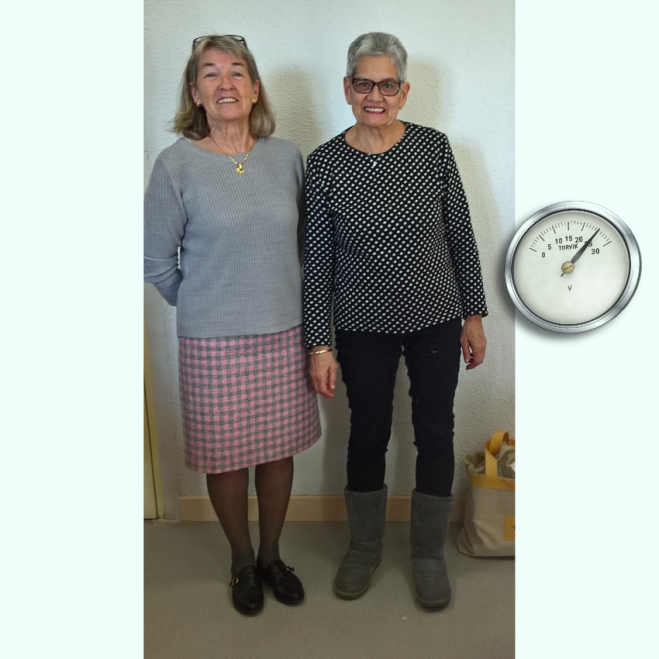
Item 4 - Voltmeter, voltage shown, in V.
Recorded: 25 V
